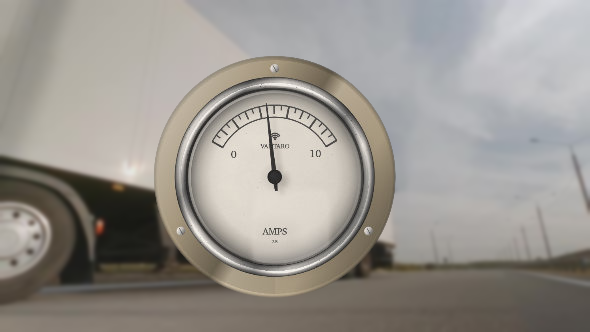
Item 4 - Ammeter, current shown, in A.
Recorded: 4.5 A
